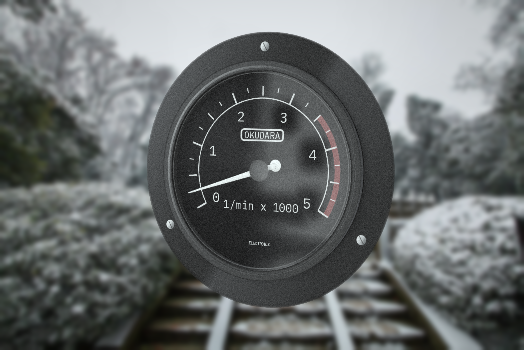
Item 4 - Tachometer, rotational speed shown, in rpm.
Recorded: 250 rpm
